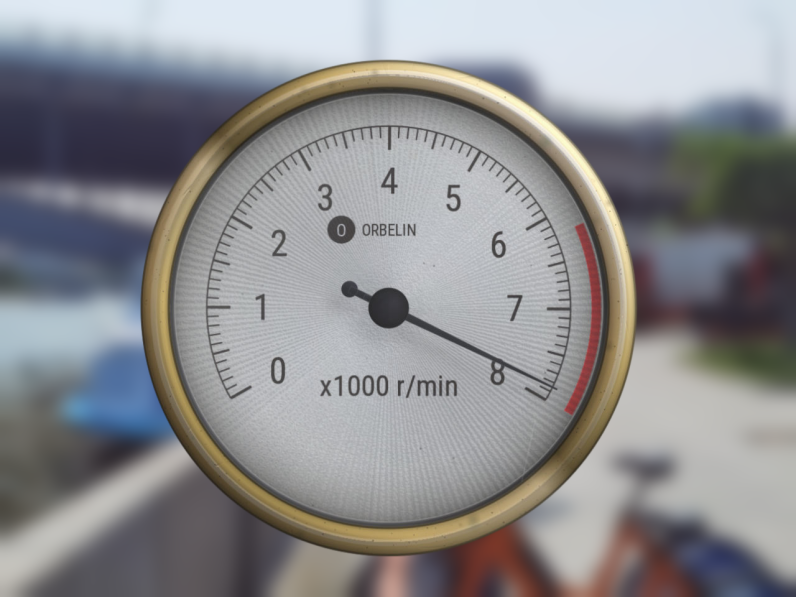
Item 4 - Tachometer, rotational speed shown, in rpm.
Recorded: 7850 rpm
